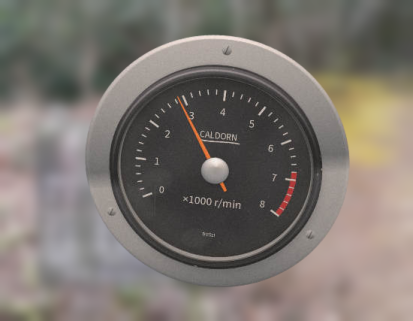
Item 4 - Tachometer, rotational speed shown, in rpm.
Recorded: 2900 rpm
